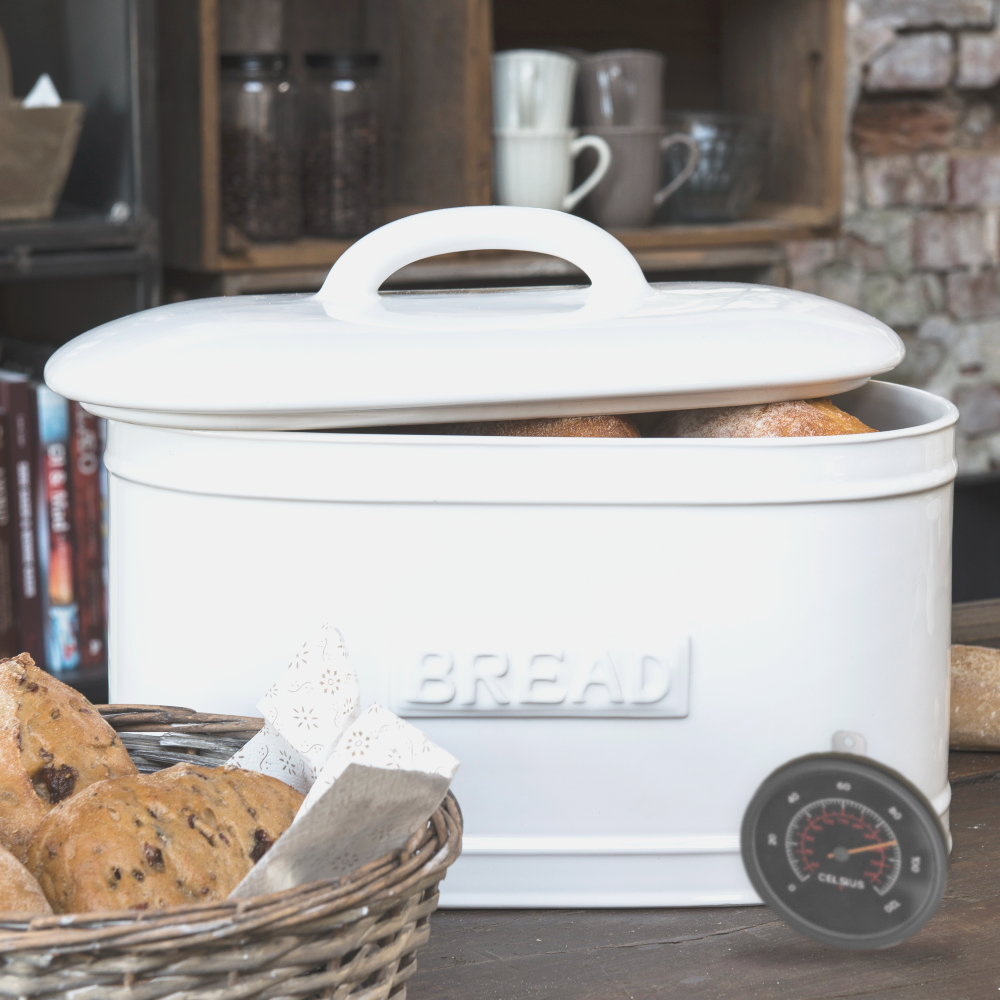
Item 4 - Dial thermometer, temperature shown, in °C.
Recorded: 90 °C
